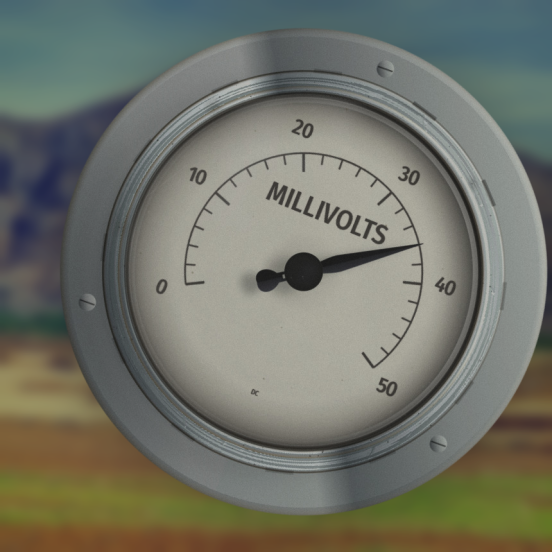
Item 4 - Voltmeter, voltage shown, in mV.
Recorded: 36 mV
